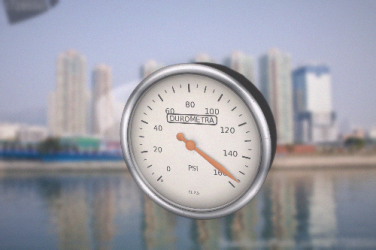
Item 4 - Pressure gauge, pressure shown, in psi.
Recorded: 155 psi
